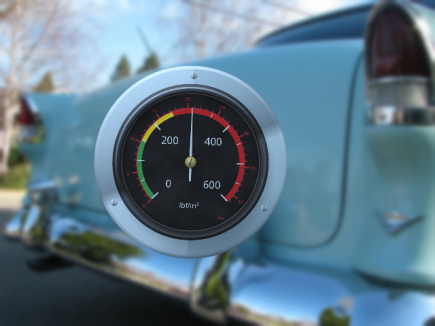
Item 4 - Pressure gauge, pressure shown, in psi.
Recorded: 300 psi
